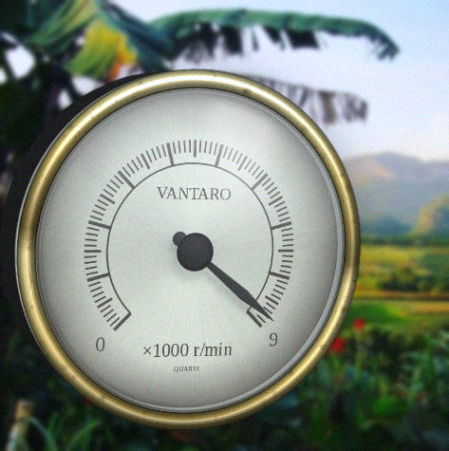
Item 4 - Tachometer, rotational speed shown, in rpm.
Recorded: 8800 rpm
